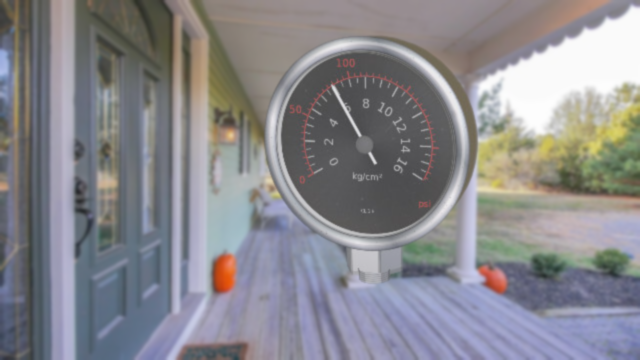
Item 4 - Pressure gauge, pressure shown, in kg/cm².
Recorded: 6 kg/cm²
